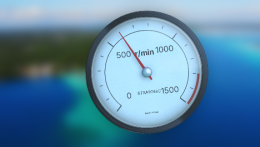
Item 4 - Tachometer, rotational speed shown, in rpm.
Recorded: 600 rpm
